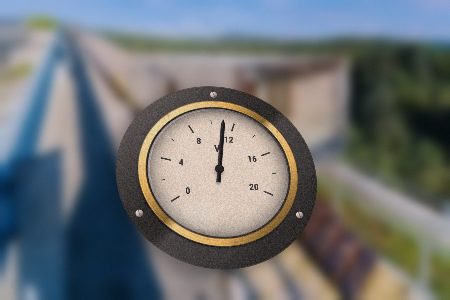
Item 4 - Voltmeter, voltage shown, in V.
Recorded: 11 V
